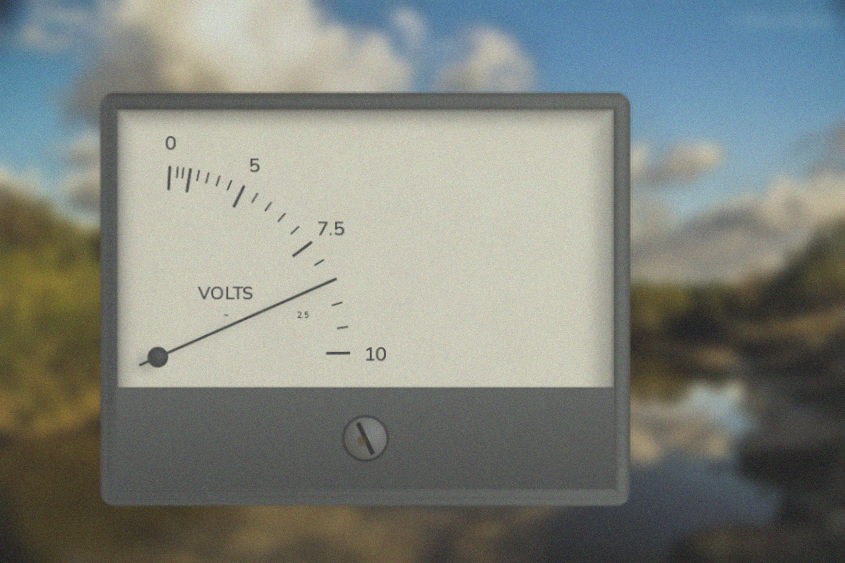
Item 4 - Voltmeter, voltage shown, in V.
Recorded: 8.5 V
